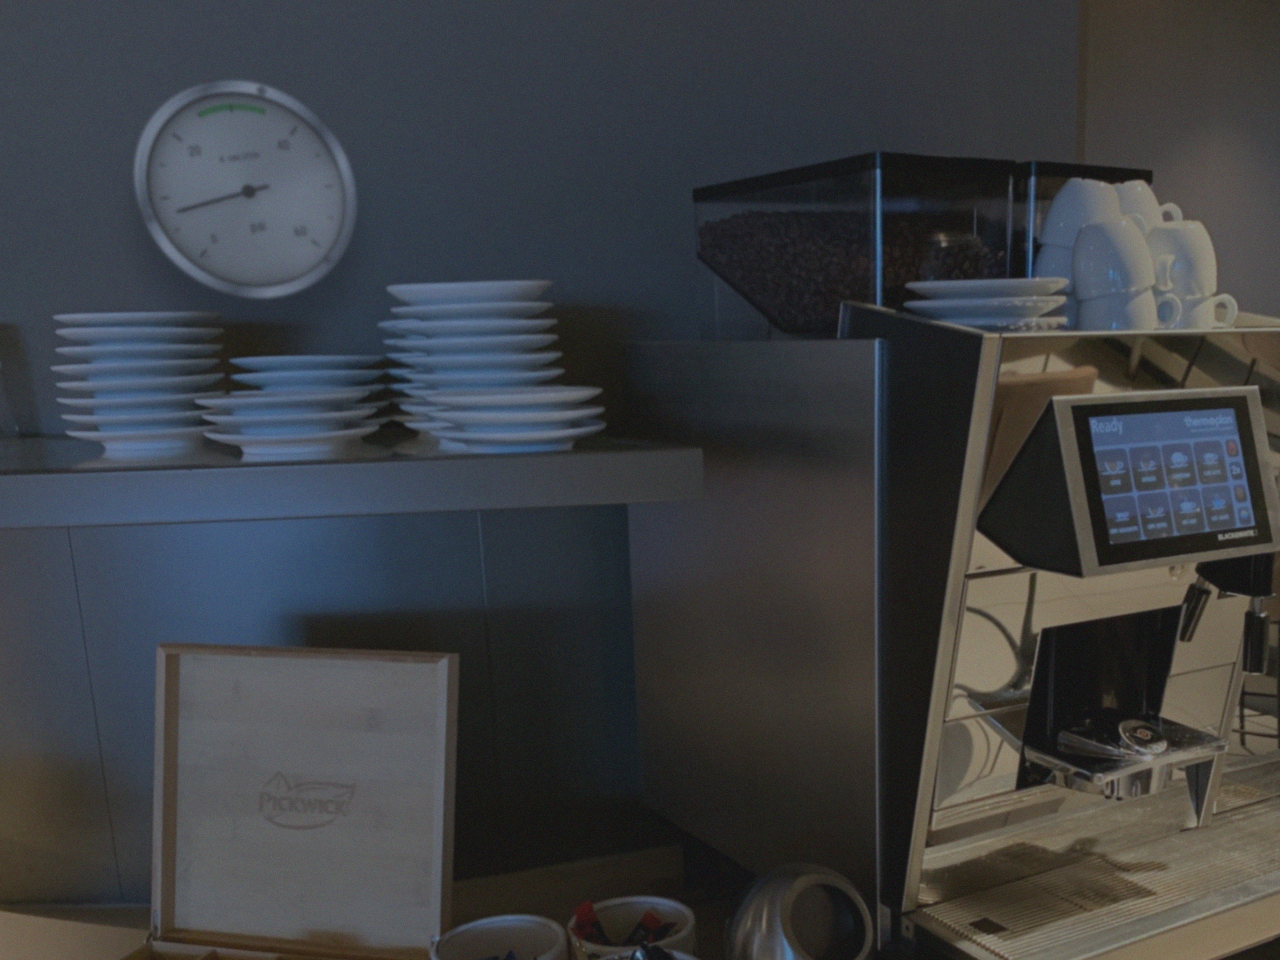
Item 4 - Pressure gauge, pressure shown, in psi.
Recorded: 7.5 psi
